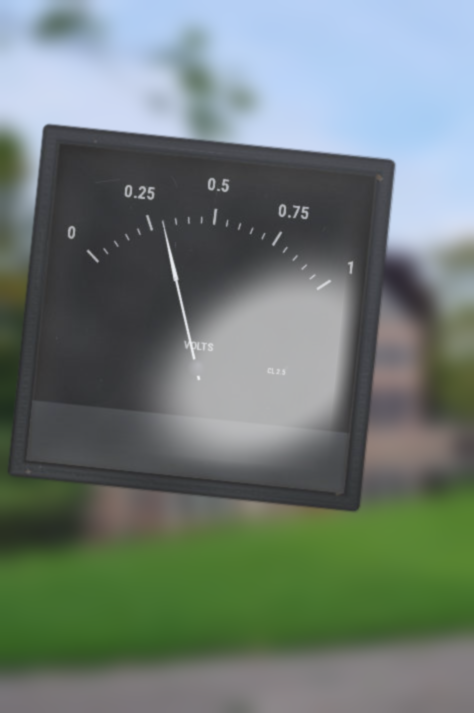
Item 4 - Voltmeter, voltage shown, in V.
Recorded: 0.3 V
